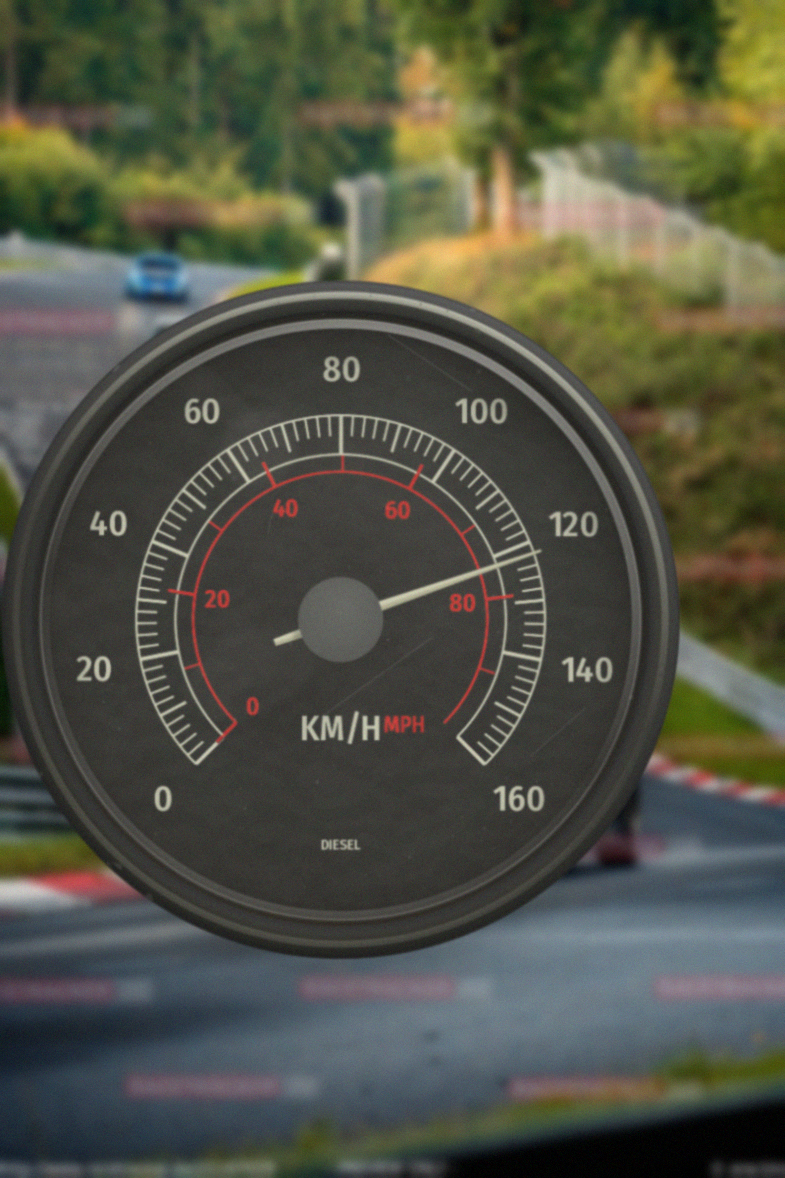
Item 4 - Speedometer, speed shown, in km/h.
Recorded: 122 km/h
